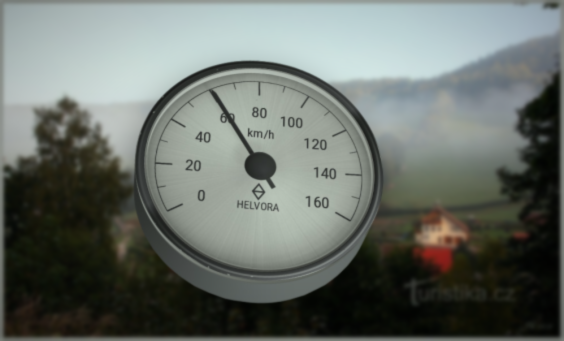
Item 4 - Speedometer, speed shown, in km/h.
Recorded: 60 km/h
